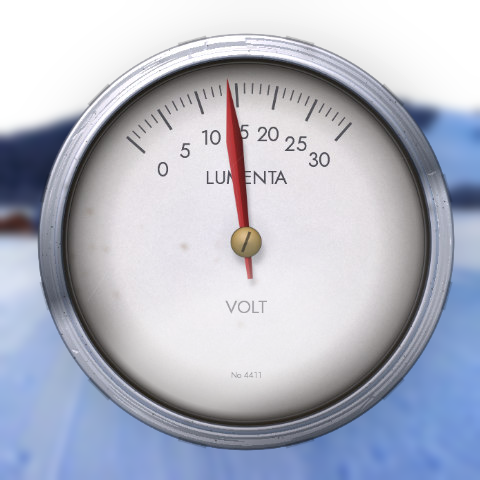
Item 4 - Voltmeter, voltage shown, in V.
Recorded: 14 V
